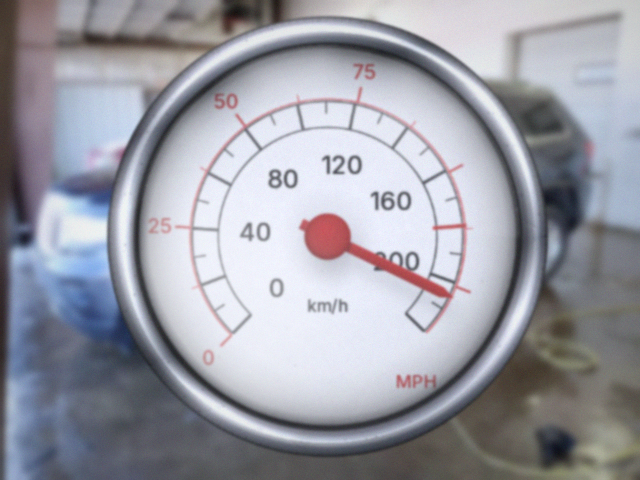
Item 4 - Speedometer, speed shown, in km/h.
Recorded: 205 km/h
